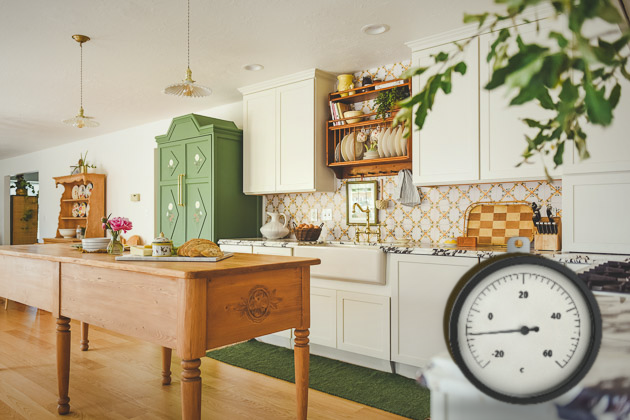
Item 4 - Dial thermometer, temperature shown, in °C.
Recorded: -8 °C
